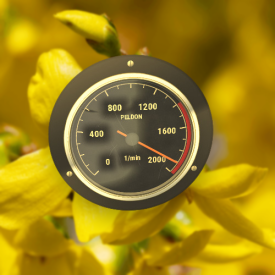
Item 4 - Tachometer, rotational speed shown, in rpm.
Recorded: 1900 rpm
